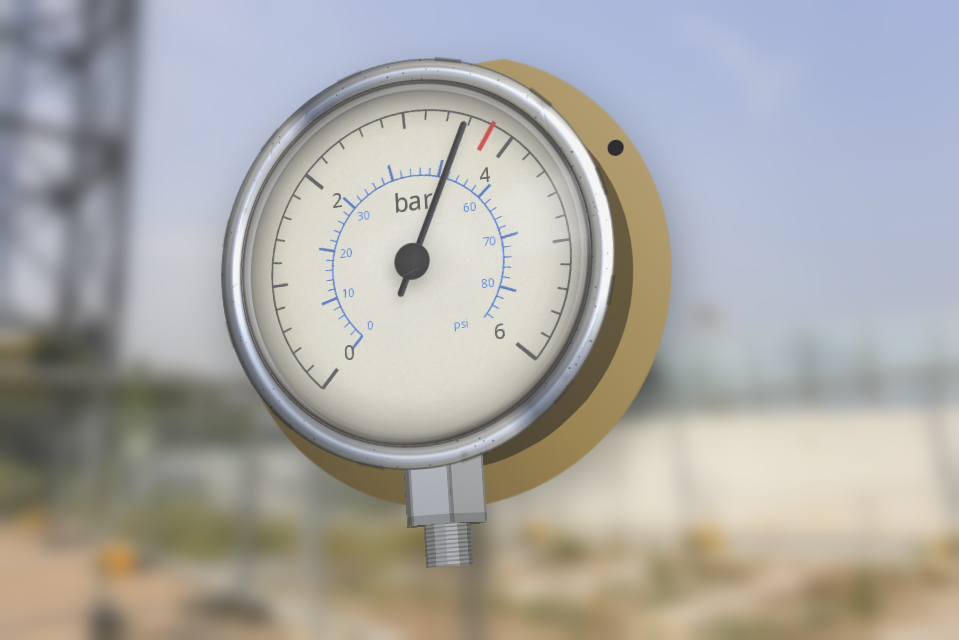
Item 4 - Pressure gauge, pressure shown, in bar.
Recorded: 3.6 bar
